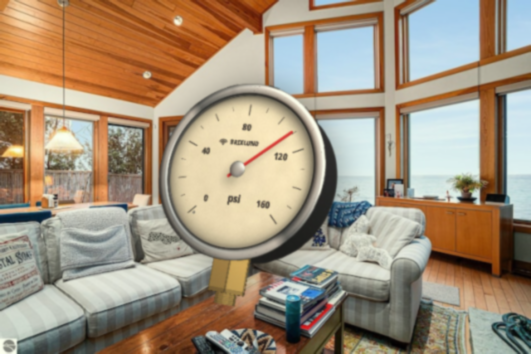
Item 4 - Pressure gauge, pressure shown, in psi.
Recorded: 110 psi
